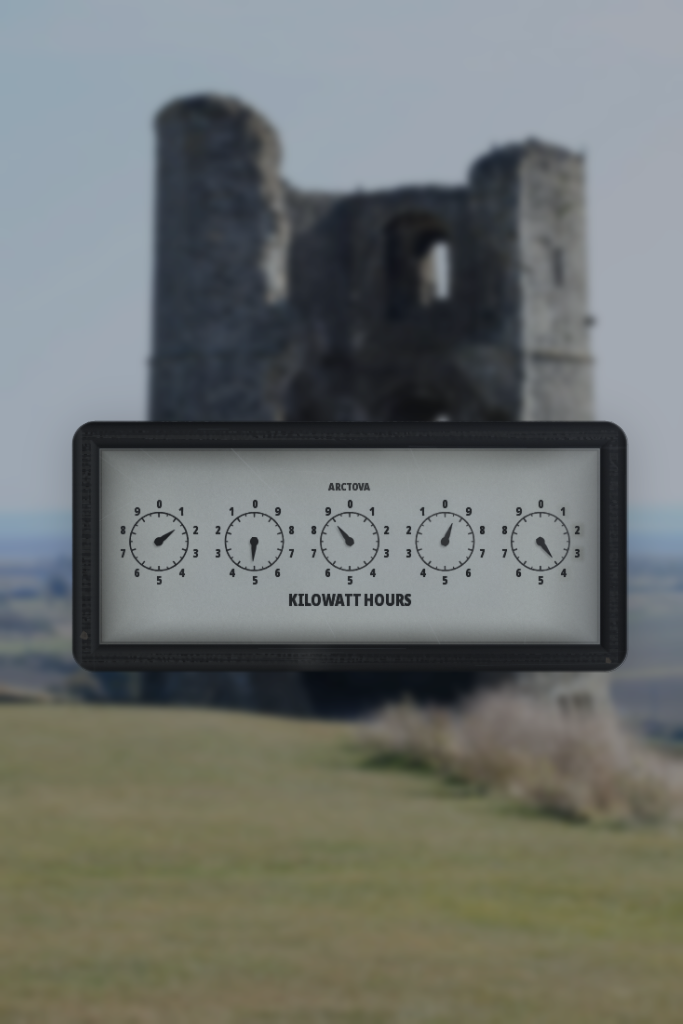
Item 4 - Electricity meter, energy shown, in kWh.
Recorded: 14894 kWh
